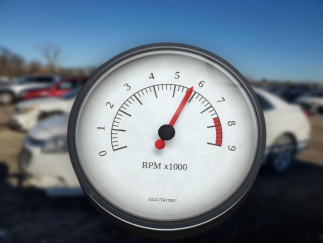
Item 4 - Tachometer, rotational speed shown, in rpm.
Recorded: 5800 rpm
